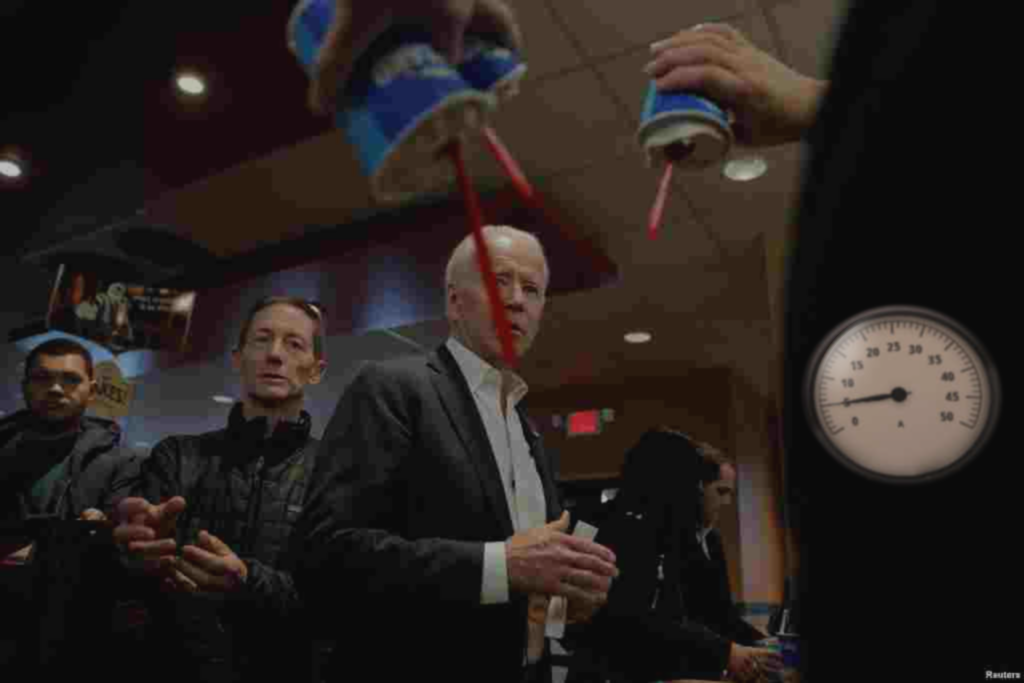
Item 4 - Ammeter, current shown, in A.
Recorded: 5 A
